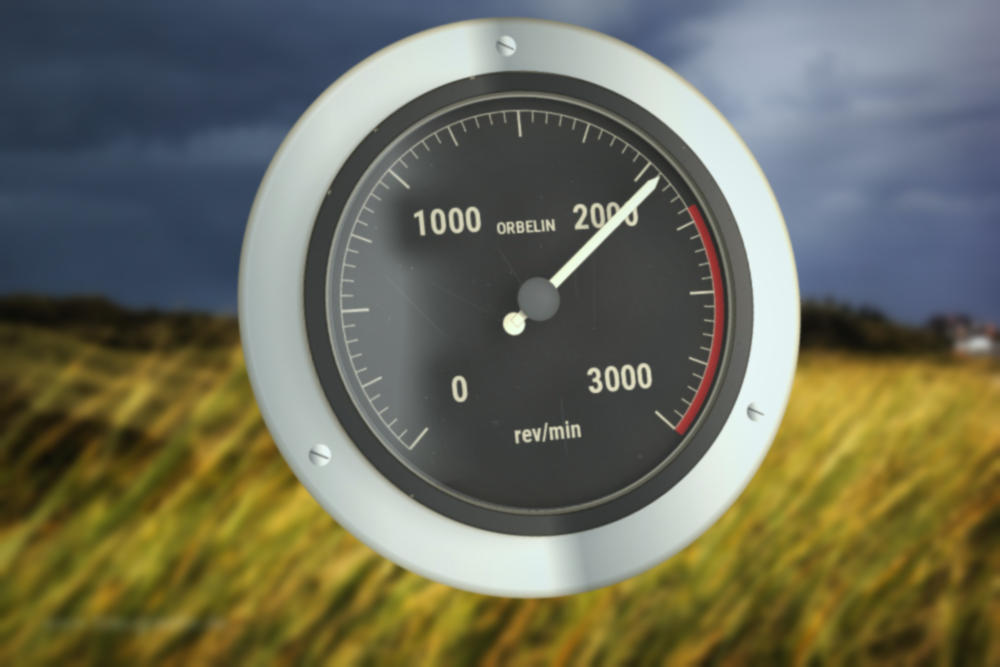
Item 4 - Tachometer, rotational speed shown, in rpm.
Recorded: 2050 rpm
